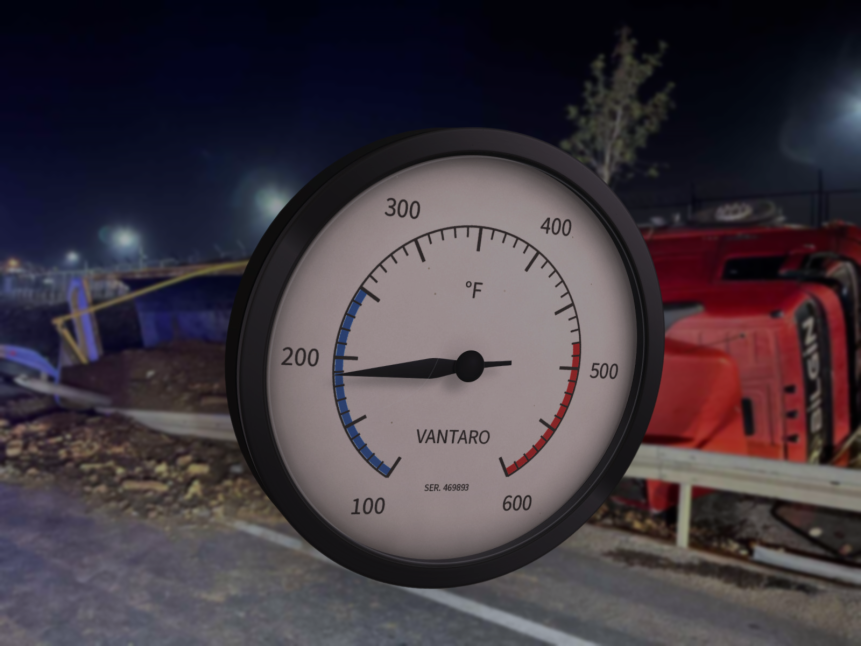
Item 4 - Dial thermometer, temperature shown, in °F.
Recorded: 190 °F
